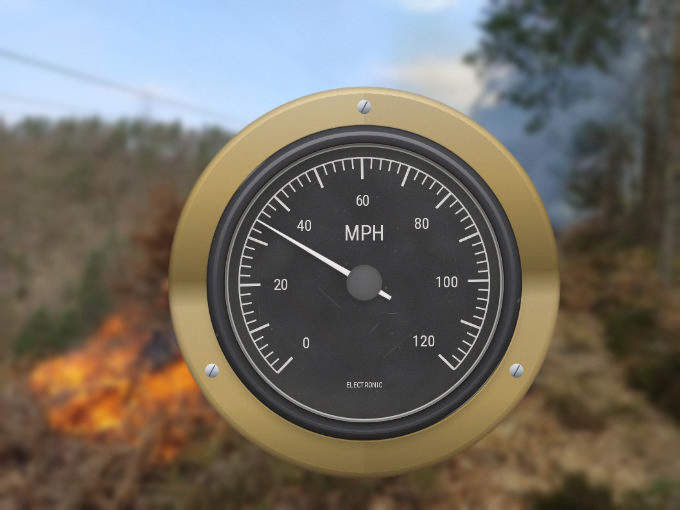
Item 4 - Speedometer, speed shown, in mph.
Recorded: 34 mph
